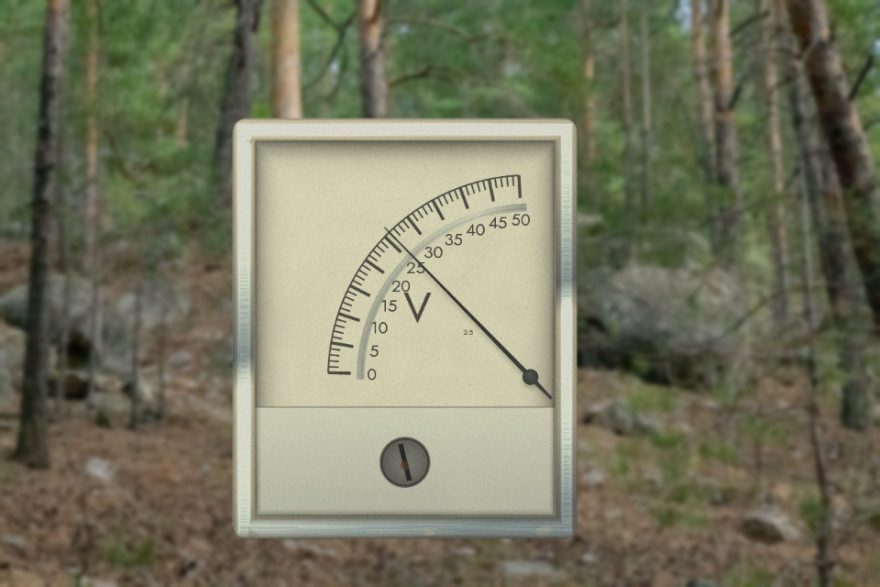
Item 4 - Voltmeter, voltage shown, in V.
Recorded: 26 V
